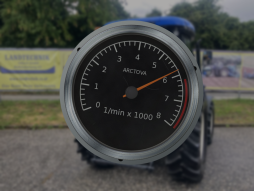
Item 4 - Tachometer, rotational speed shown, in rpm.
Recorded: 5800 rpm
